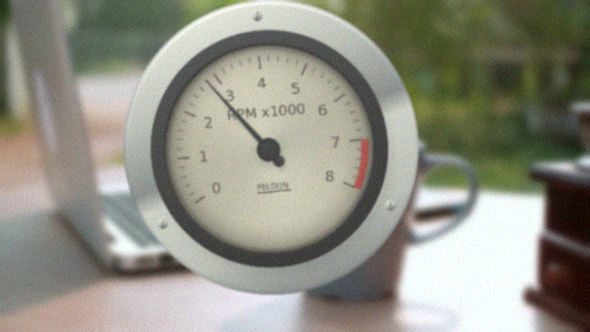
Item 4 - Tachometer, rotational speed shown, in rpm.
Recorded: 2800 rpm
